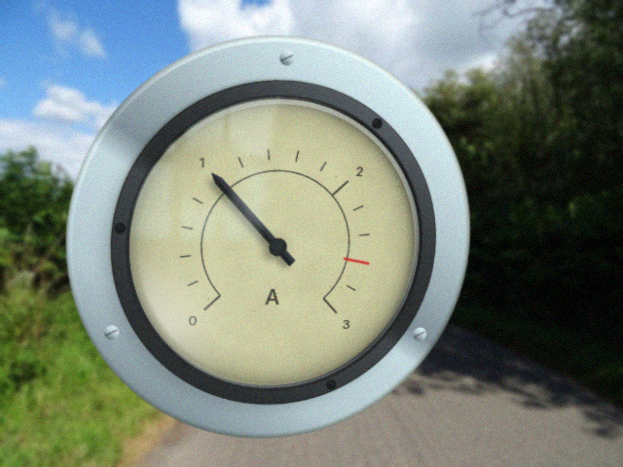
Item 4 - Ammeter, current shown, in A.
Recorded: 1 A
